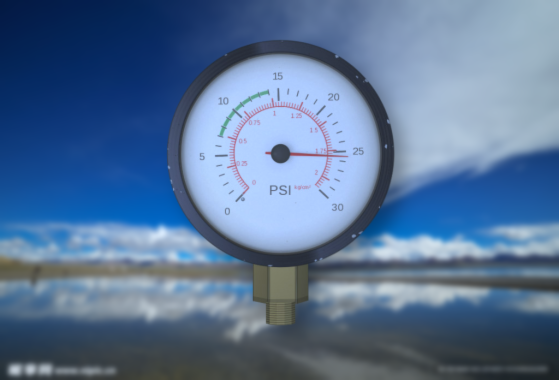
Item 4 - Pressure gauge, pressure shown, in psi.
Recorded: 25.5 psi
